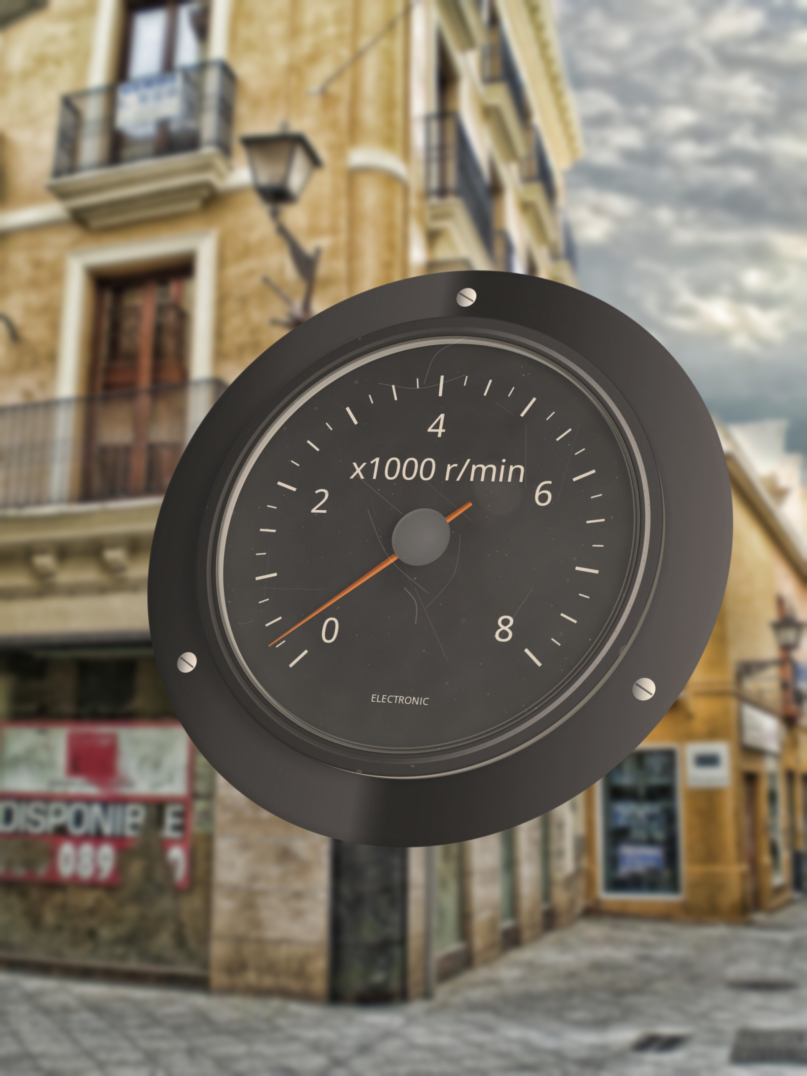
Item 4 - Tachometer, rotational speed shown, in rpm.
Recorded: 250 rpm
